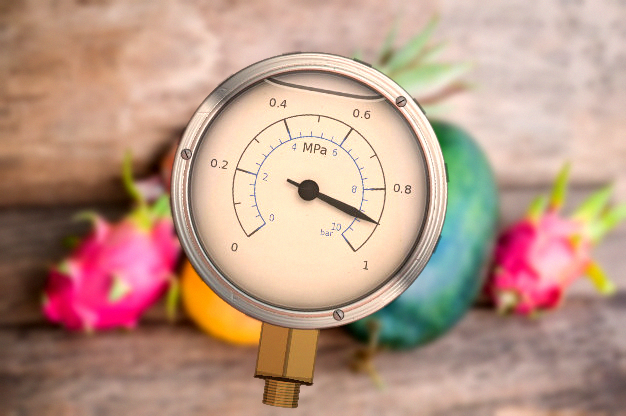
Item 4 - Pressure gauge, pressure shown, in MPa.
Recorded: 0.9 MPa
